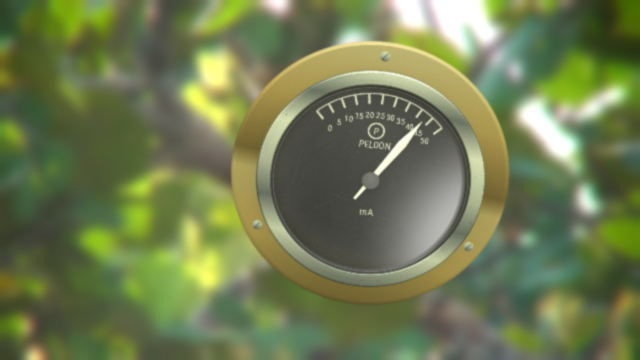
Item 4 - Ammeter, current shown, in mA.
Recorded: 42.5 mA
